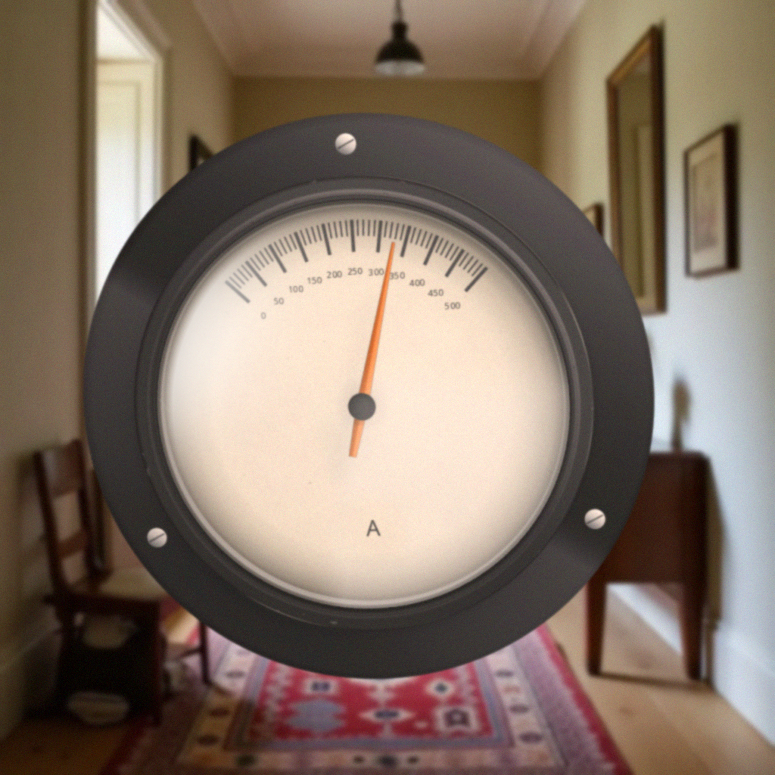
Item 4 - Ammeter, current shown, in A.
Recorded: 330 A
